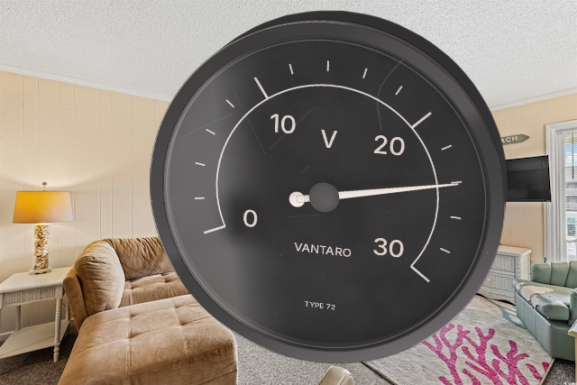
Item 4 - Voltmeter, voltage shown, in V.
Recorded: 24 V
